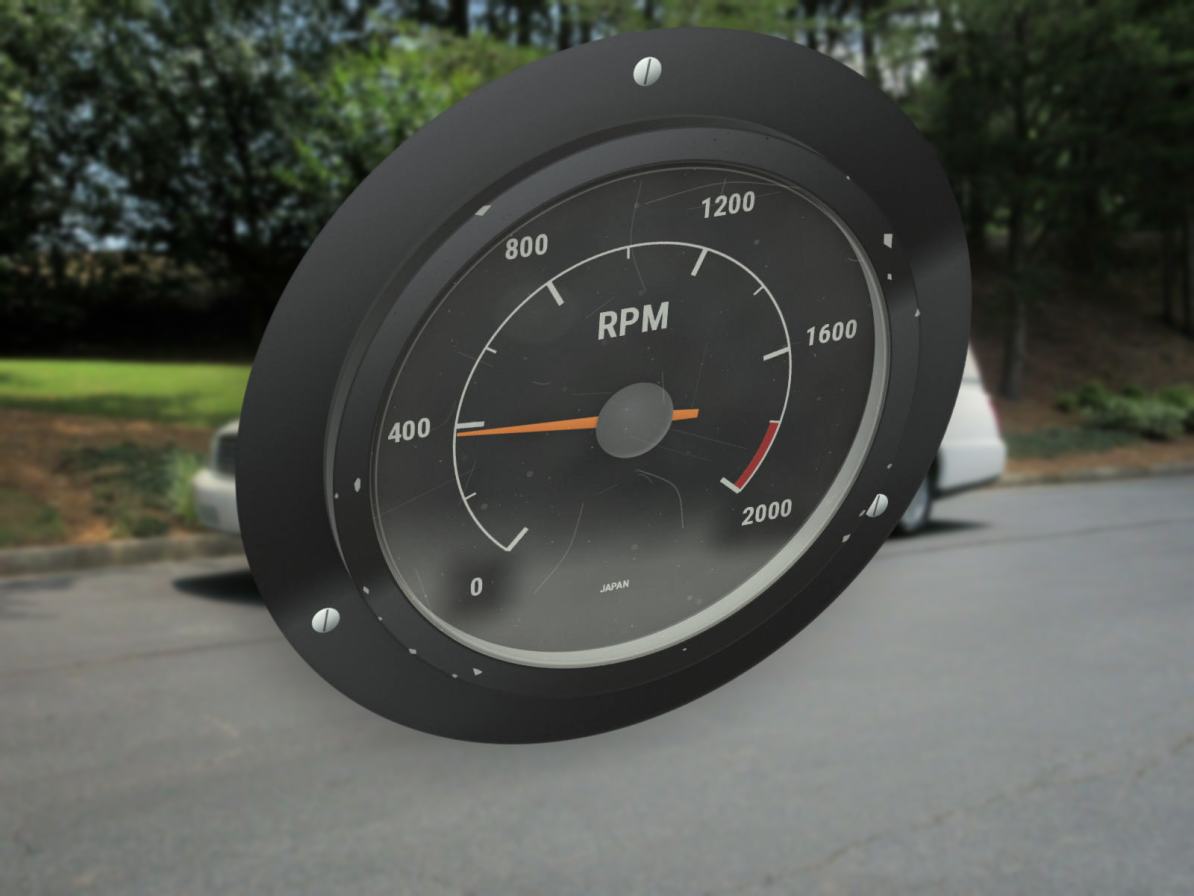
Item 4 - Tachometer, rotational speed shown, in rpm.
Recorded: 400 rpm
